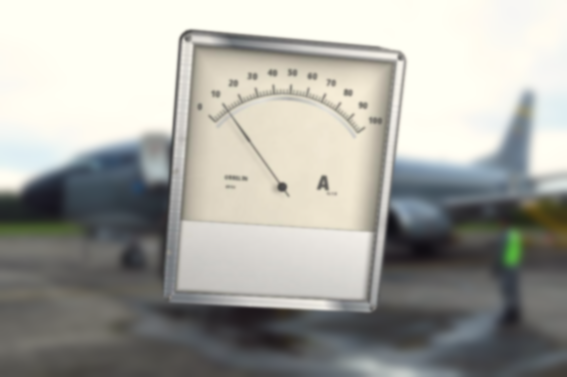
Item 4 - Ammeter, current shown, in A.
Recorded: 10 A
